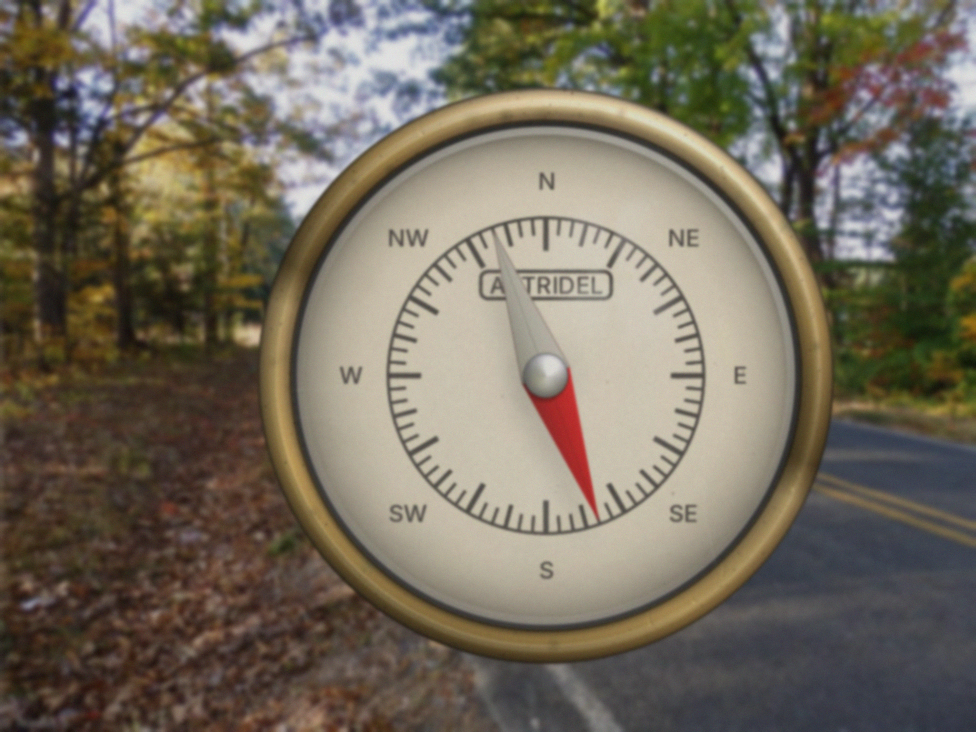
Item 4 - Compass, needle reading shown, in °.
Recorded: 160 °
